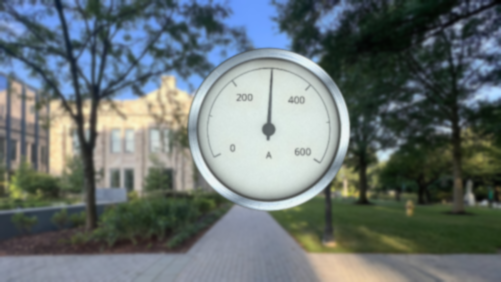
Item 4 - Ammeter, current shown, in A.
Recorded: 300 A
